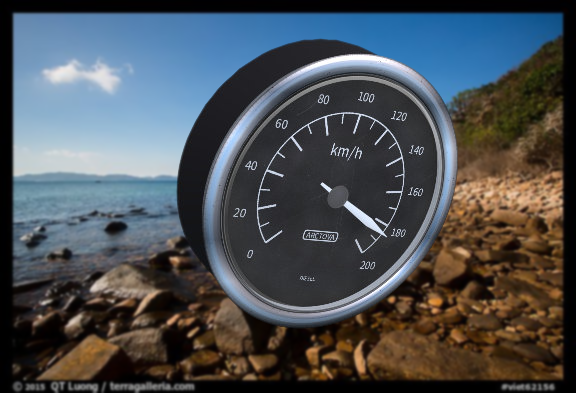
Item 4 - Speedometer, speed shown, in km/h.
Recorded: 185 km/h
